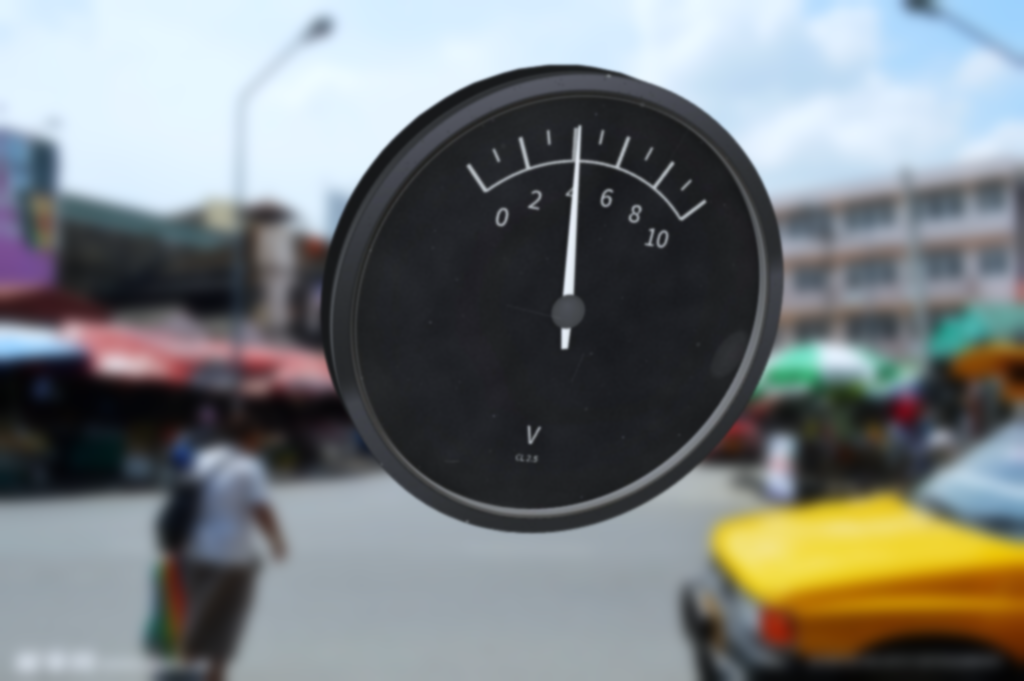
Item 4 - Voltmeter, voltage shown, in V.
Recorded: 4 V
